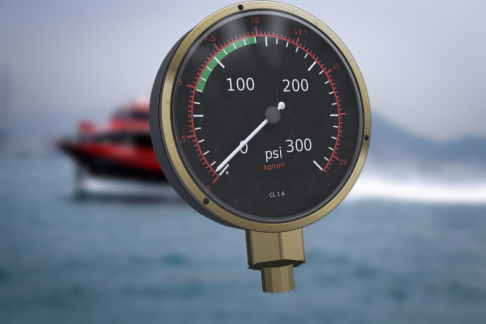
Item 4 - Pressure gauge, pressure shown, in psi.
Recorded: 5 psi
